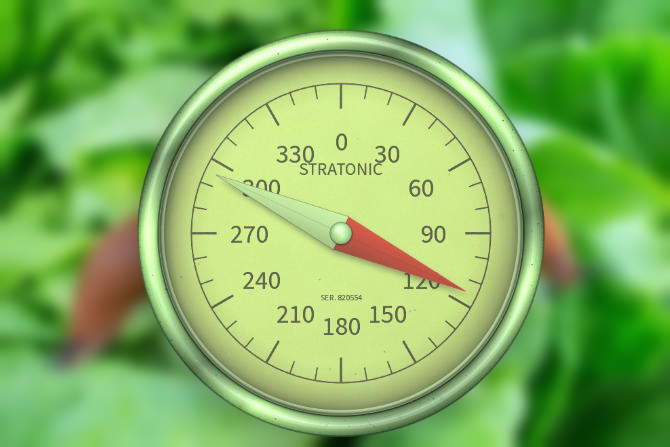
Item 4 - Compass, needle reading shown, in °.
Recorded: 115 °
